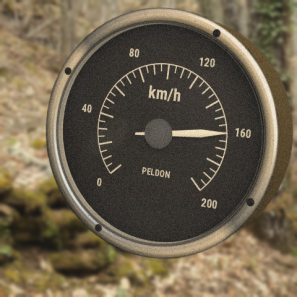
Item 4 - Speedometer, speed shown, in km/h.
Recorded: 160 km/h
